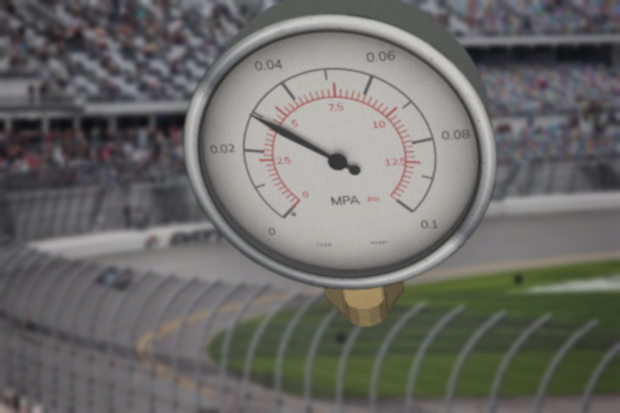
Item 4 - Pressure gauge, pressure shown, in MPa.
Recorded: 0.03 MPa
